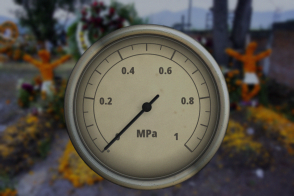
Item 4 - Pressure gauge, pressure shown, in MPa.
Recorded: 0 MPa
